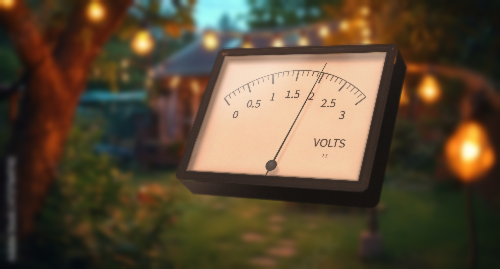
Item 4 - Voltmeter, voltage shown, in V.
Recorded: 2 V
